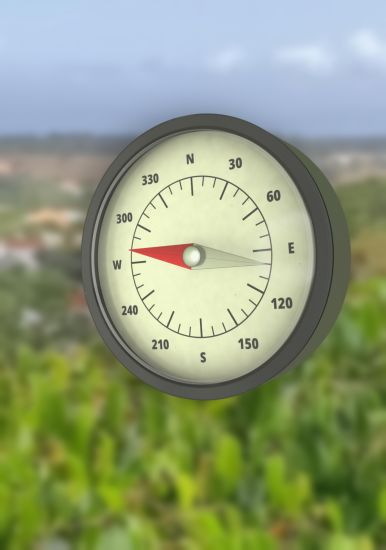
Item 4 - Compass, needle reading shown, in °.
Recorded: 280 °
